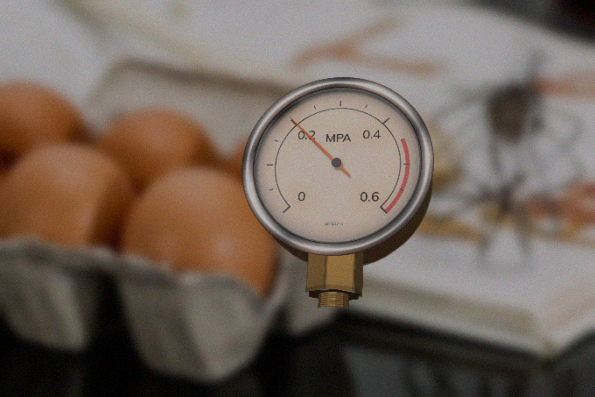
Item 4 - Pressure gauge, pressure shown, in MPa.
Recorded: 0.2 MPa
